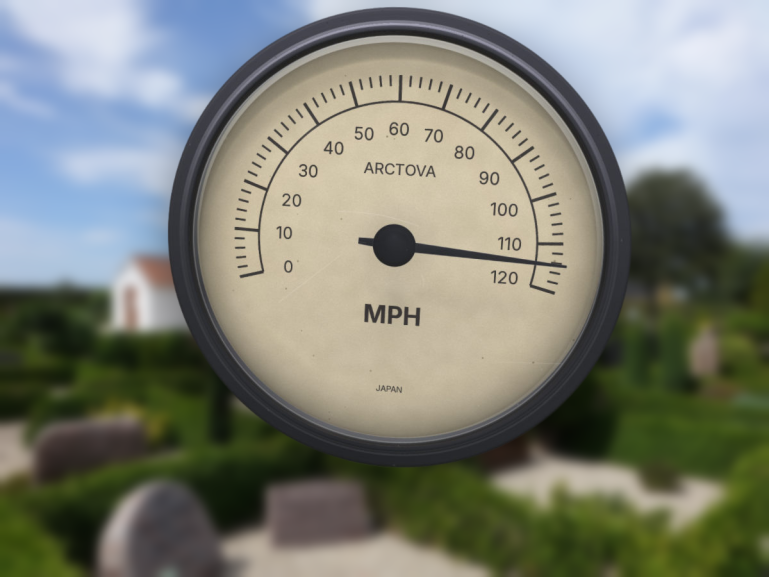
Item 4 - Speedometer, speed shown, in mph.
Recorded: 114 mph
